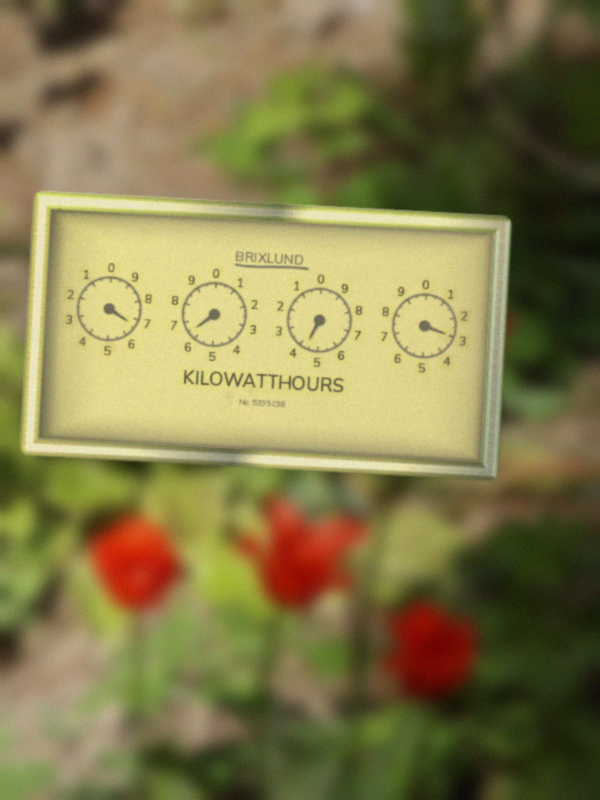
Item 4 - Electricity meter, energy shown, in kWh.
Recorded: 6643 kWh
